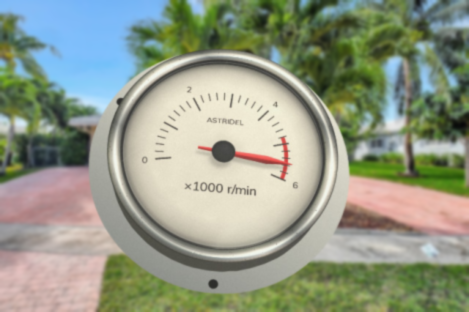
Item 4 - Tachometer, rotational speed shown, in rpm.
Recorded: 5600 rpm
